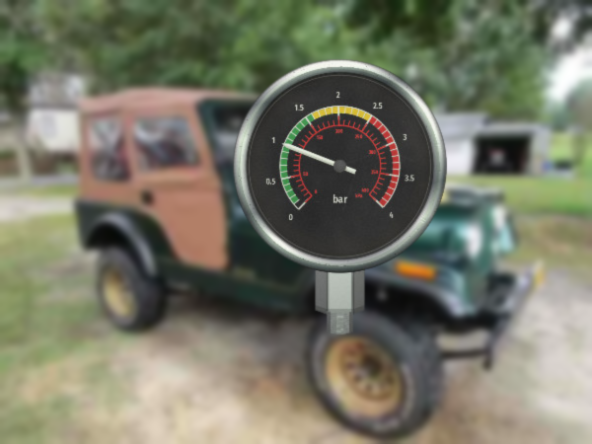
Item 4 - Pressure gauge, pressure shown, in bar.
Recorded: 1 bar
